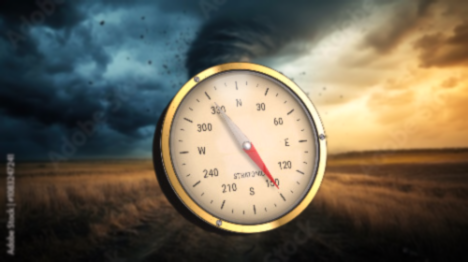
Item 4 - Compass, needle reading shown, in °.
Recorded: 150 °
